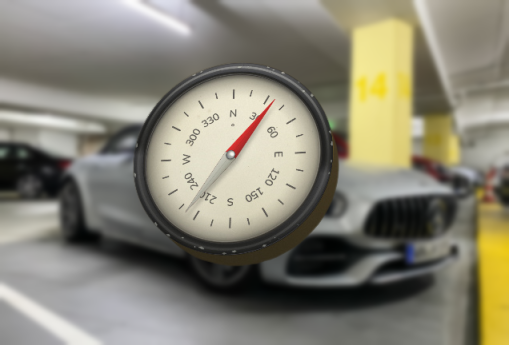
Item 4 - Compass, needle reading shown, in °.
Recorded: 37.5 °
